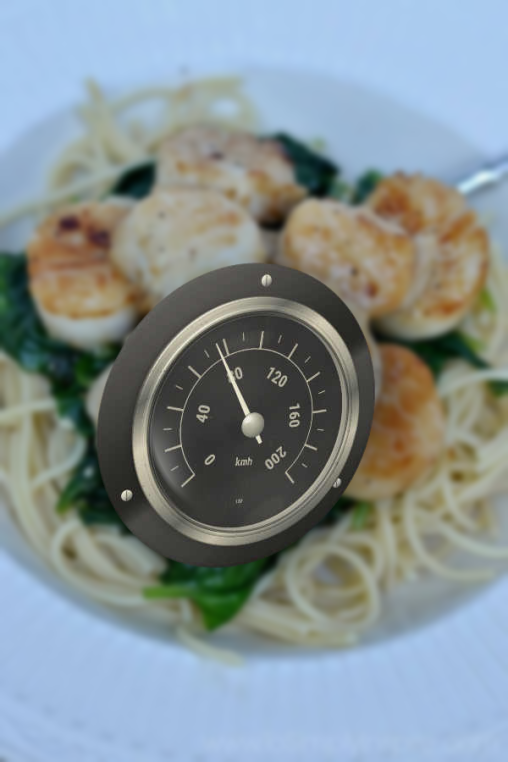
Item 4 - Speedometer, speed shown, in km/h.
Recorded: 75 km/h
